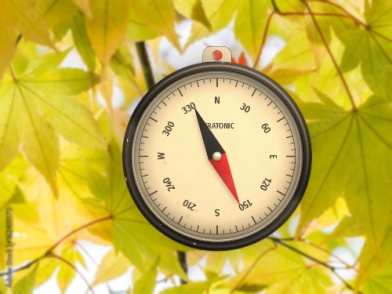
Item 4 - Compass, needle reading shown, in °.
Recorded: 155 °
